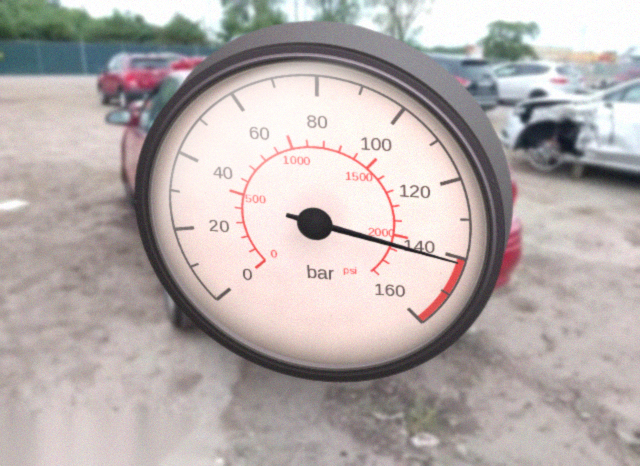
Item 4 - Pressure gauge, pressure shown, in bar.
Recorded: 140 bar
